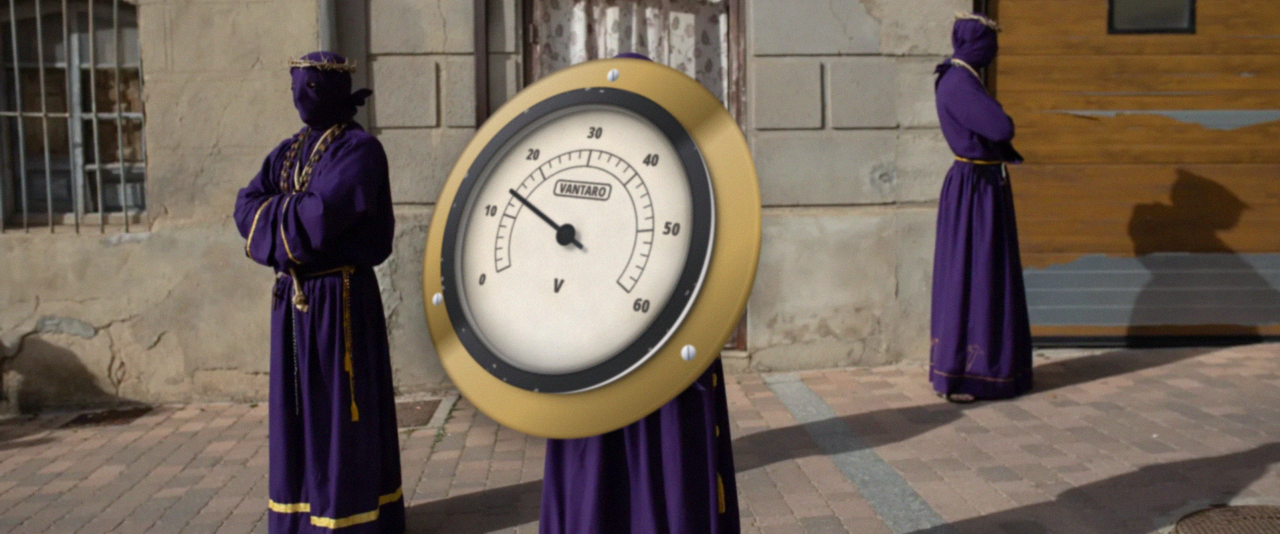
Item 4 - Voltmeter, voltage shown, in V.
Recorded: 14 V
